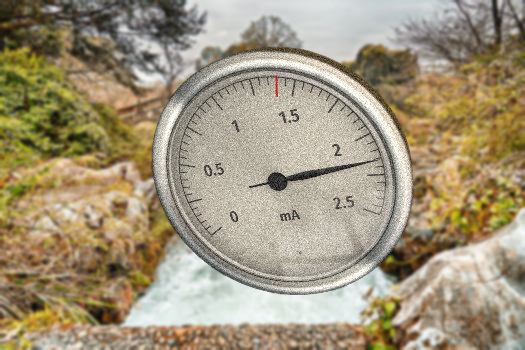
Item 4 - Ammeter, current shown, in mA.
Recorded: 2.15 mA
